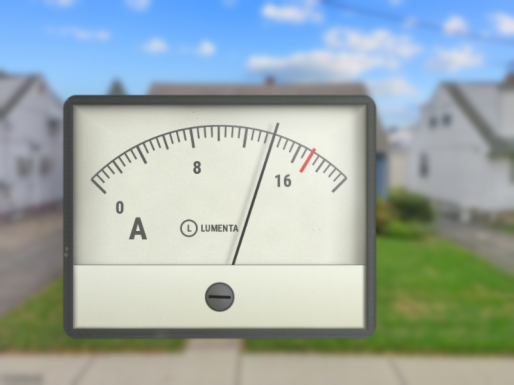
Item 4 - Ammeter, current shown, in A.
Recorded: 14 A
